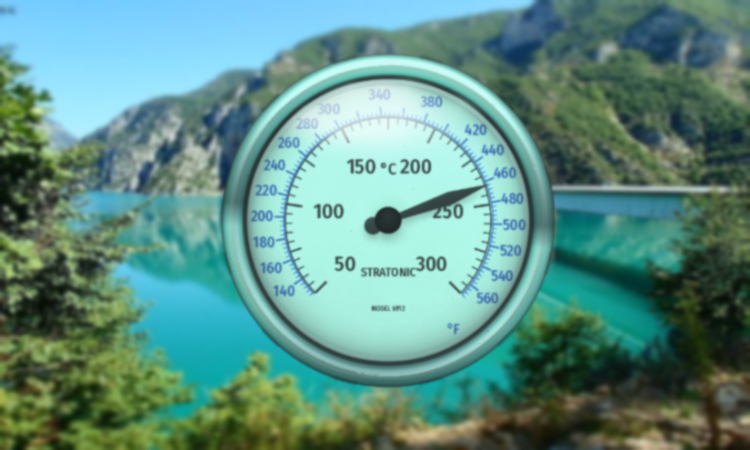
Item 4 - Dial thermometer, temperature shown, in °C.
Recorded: 240 °C
